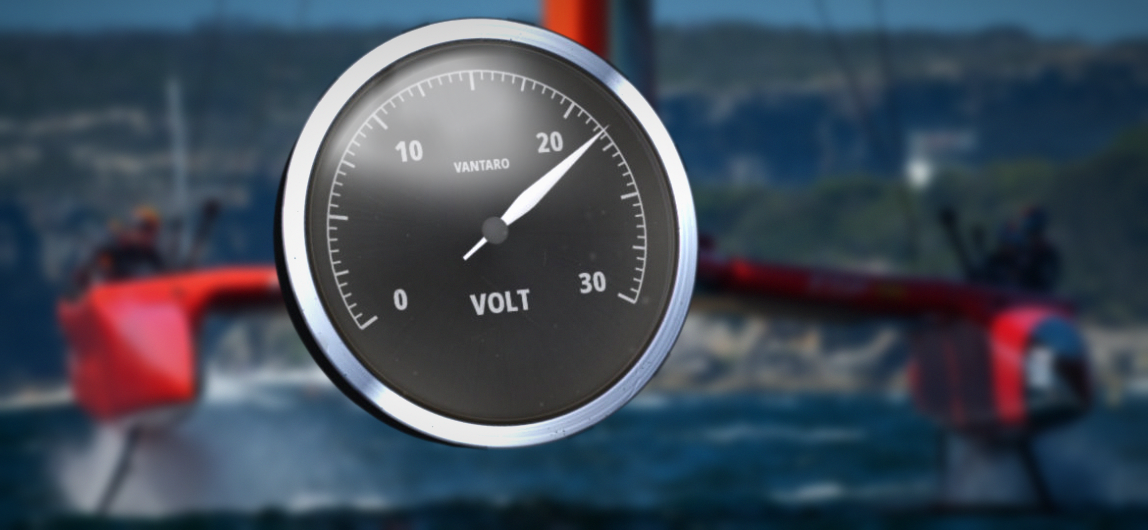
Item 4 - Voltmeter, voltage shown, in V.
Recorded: 21.75 V
